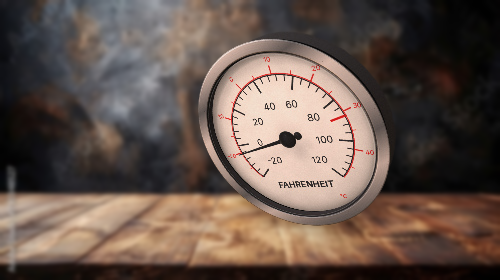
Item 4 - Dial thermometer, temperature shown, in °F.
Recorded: -4 °F
